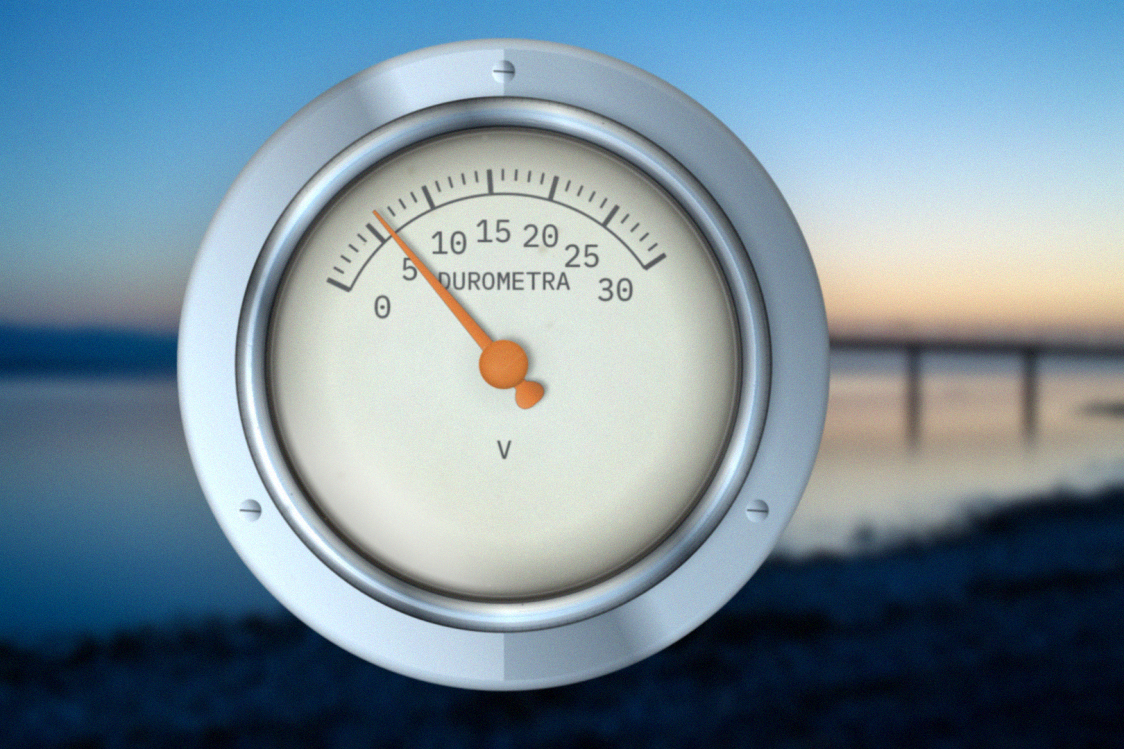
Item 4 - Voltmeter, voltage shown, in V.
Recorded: 6 V
